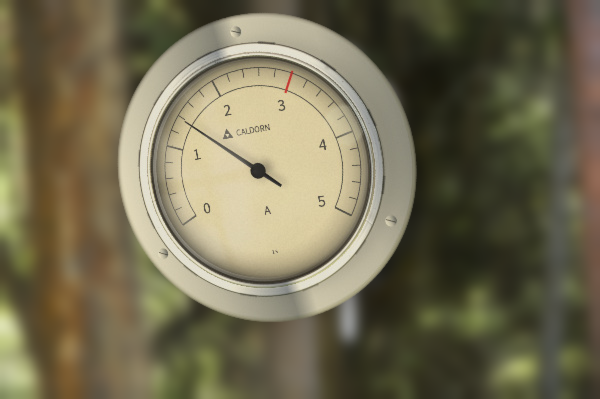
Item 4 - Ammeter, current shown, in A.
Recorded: 1.4 A
